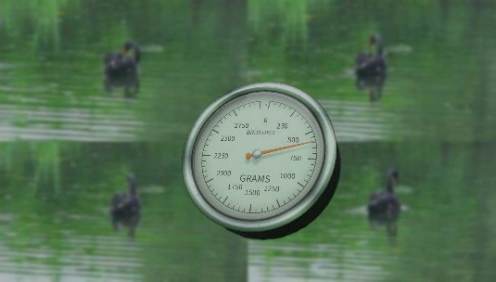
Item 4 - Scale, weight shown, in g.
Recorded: 600 g
